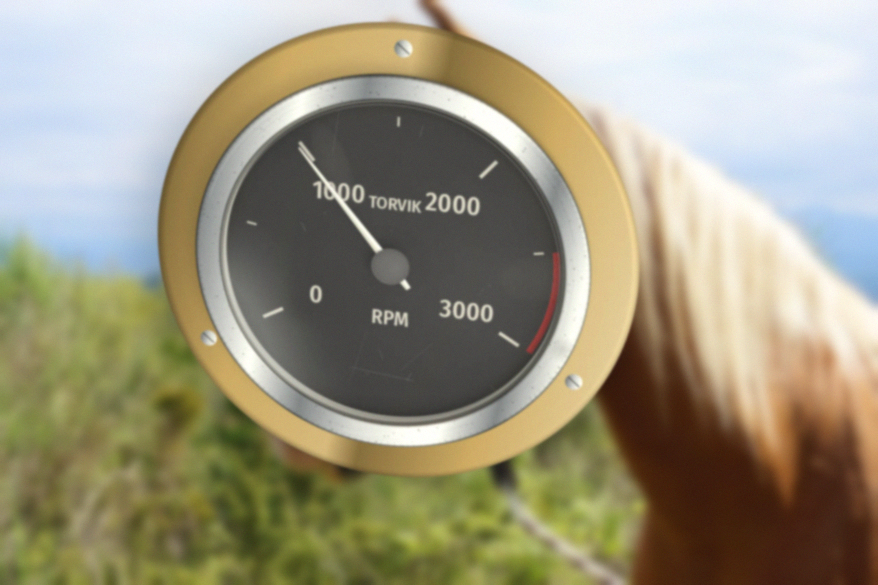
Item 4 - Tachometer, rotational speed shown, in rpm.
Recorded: 1000 rpm
